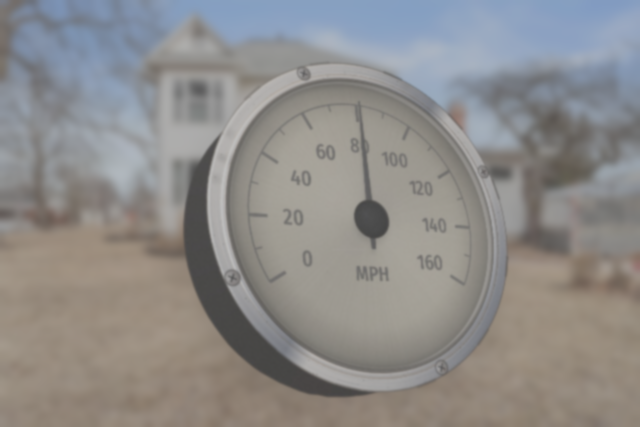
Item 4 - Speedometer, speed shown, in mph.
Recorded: 80 mph
